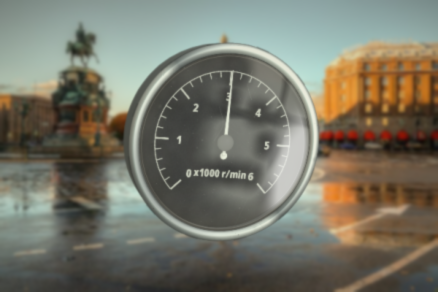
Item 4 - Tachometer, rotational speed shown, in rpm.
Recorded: 3000 rpm
